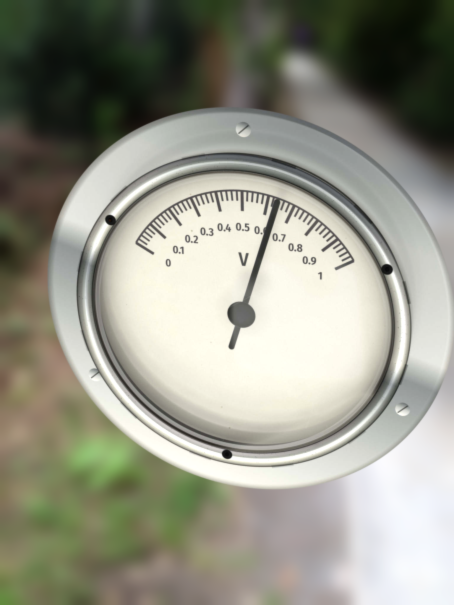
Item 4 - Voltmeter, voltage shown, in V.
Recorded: 0.64 V
